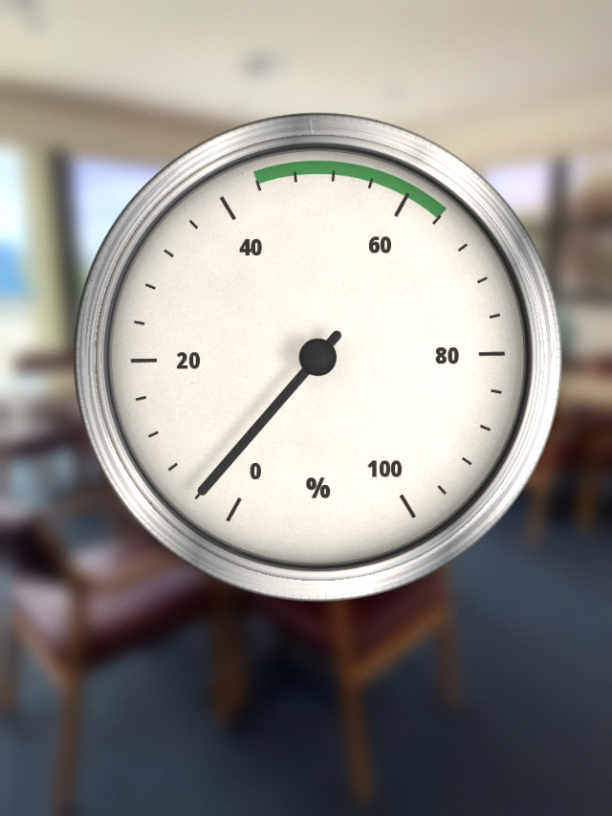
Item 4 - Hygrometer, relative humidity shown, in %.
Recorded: 4 %
